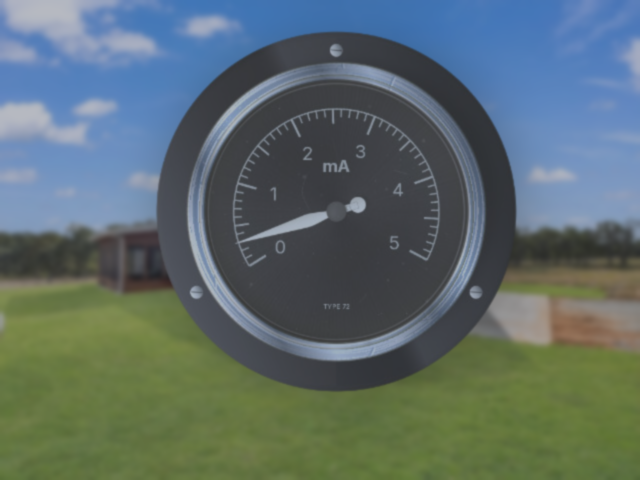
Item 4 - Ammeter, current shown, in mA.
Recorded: 0.3 mA
